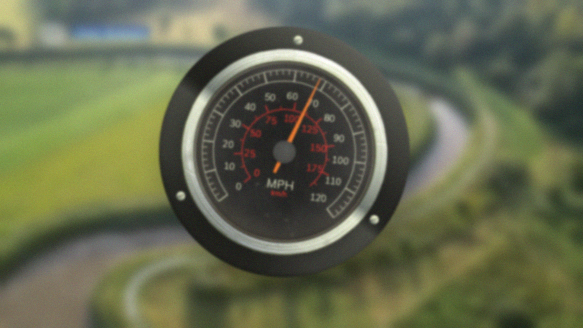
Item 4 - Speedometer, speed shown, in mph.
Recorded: 68 mph
